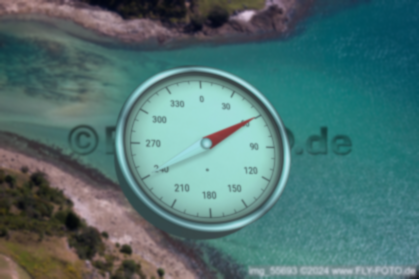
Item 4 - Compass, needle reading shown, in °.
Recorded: 60 °
